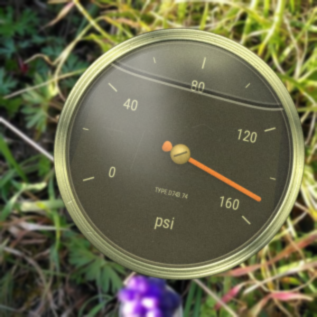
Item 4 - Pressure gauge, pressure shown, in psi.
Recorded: 150 psi
